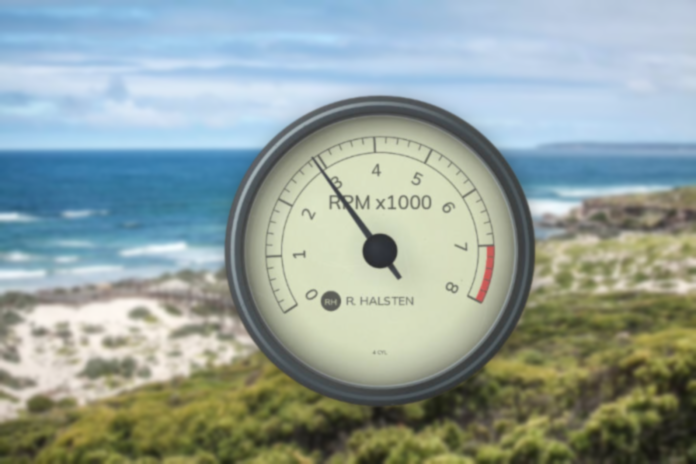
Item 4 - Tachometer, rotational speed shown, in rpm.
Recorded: 2900 rpm
